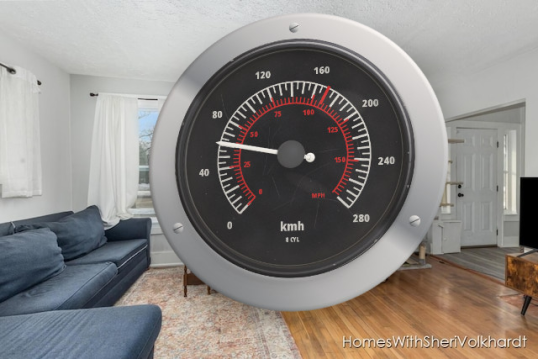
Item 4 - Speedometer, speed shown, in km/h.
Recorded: 60 km/h
